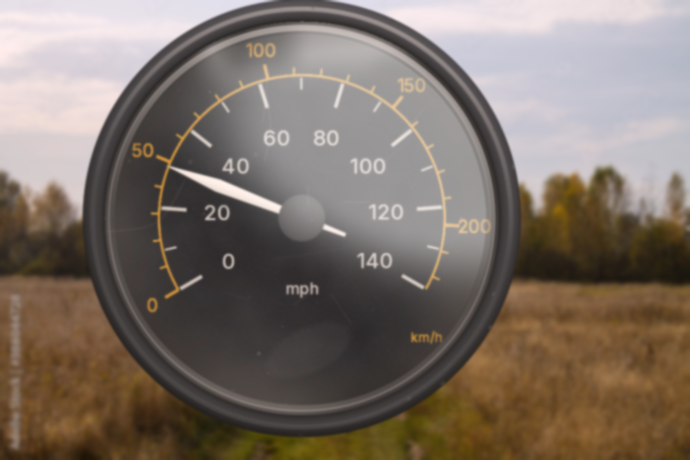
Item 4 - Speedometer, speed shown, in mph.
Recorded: 30 mph
